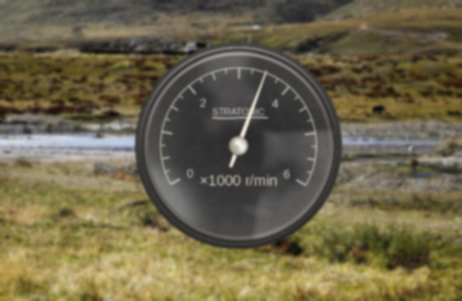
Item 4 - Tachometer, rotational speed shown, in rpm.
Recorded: 3500 rpm
